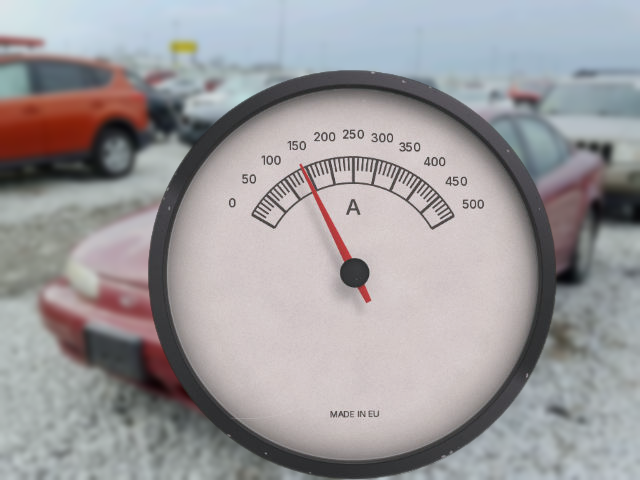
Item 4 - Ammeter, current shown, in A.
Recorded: 140 A
